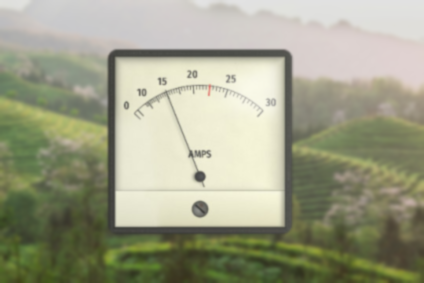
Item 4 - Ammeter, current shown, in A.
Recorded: 15 A
